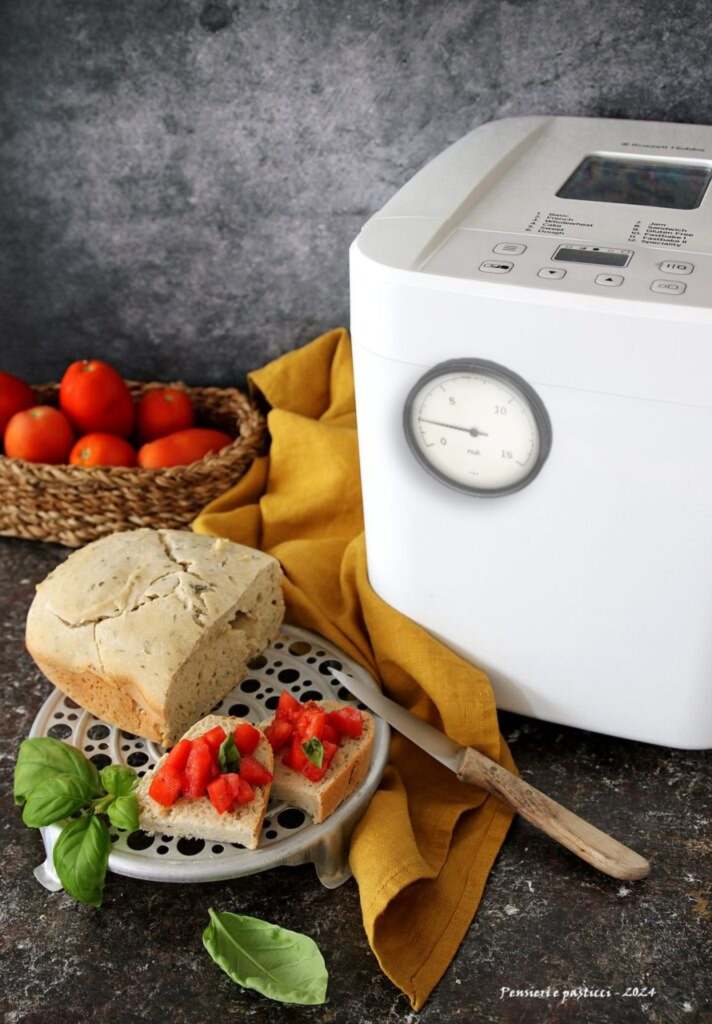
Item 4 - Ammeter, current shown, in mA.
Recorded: 2 mA
